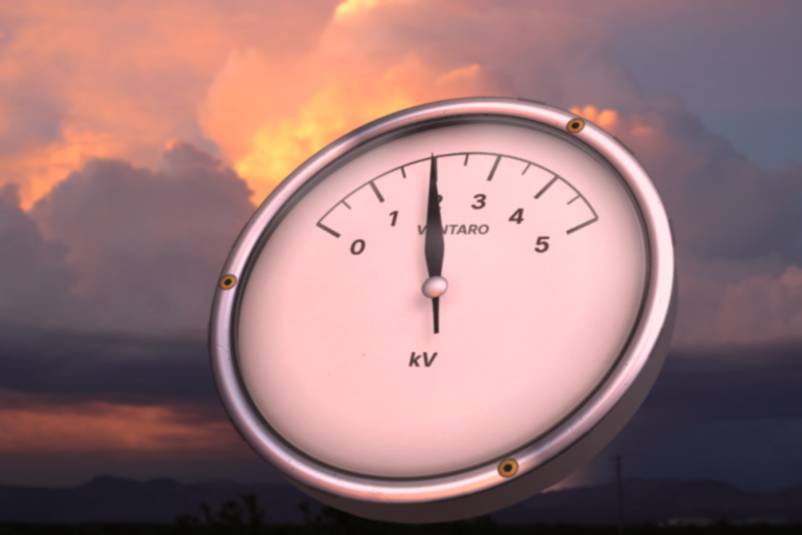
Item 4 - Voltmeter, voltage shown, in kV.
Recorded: 2 kV
